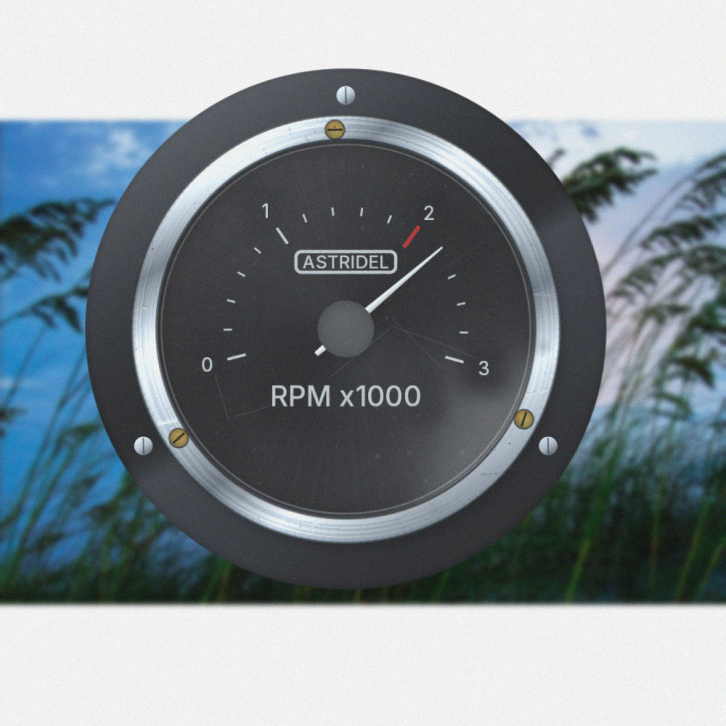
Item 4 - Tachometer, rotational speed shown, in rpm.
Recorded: 2200 rpm
